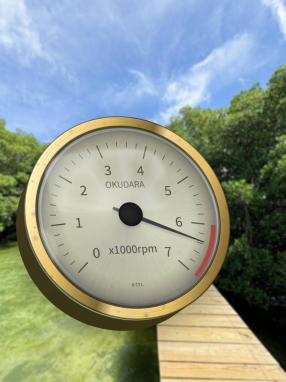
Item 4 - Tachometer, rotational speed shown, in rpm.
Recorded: 6400 rpm
